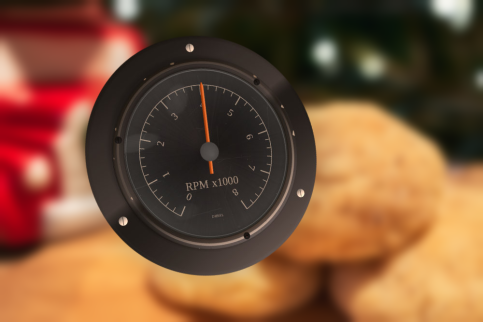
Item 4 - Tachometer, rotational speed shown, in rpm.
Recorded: 4000 rpm
